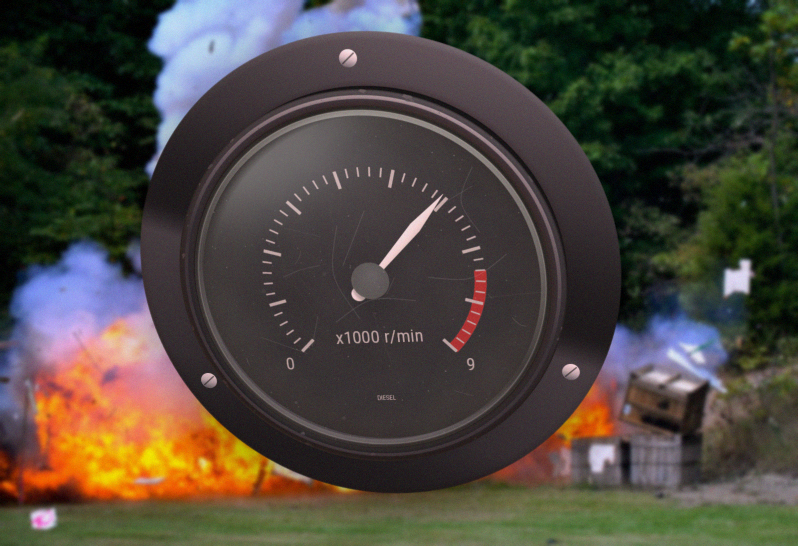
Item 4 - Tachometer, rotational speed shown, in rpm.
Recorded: 5900 rpm
